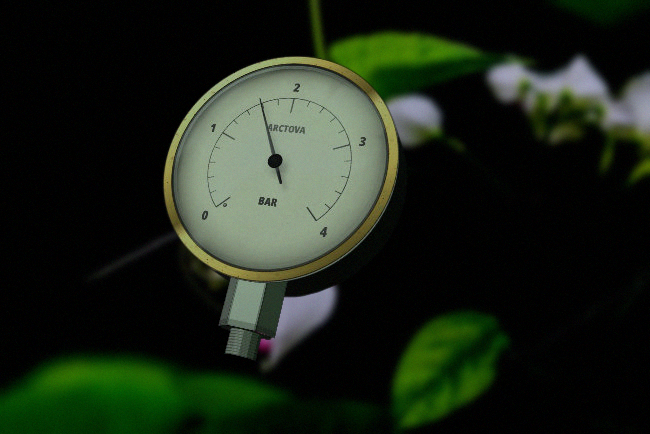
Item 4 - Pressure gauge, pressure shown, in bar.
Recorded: 1.6 bar
